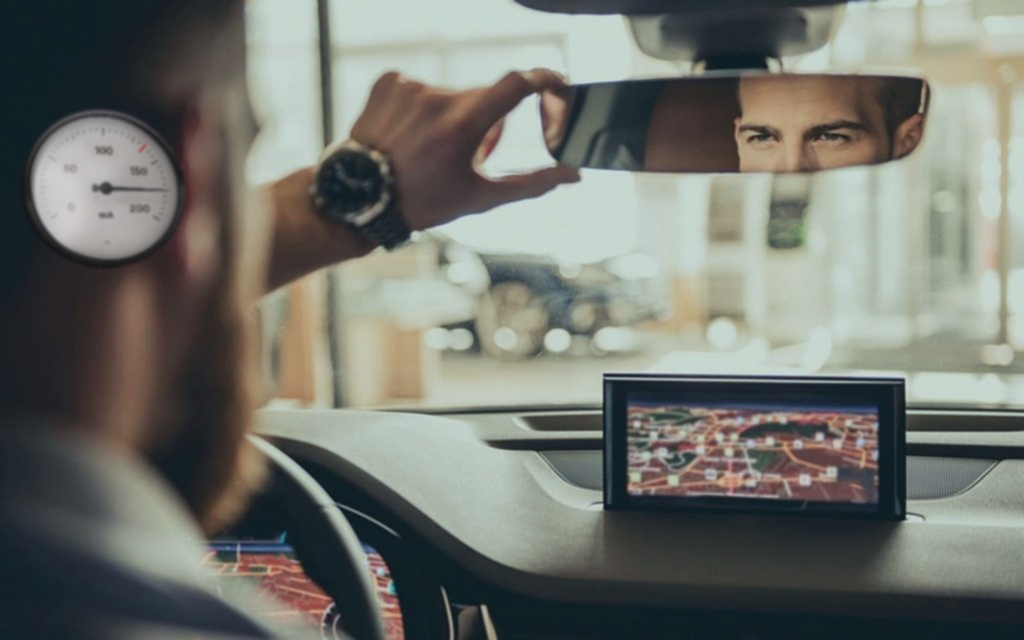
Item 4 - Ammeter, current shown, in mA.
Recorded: 175 mA
